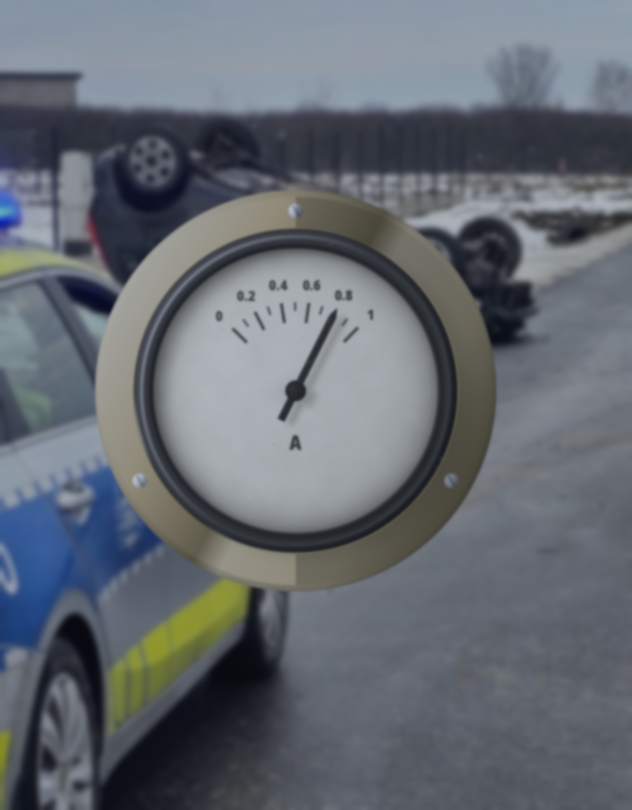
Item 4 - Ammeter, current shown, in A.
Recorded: 0.8 A
